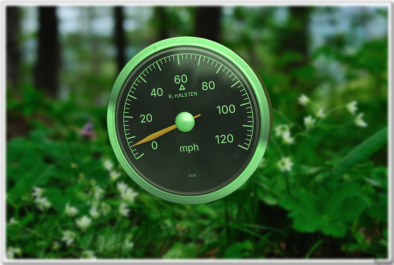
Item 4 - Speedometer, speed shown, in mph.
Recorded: 6 mph
